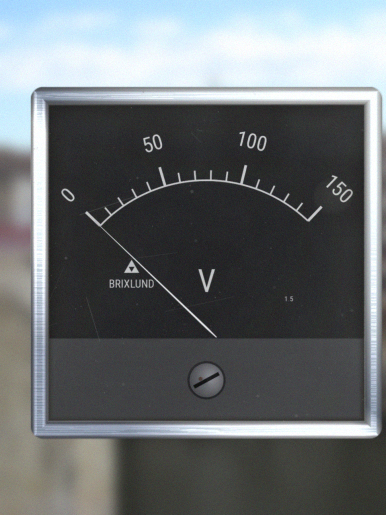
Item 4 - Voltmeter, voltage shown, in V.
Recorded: 0 V
